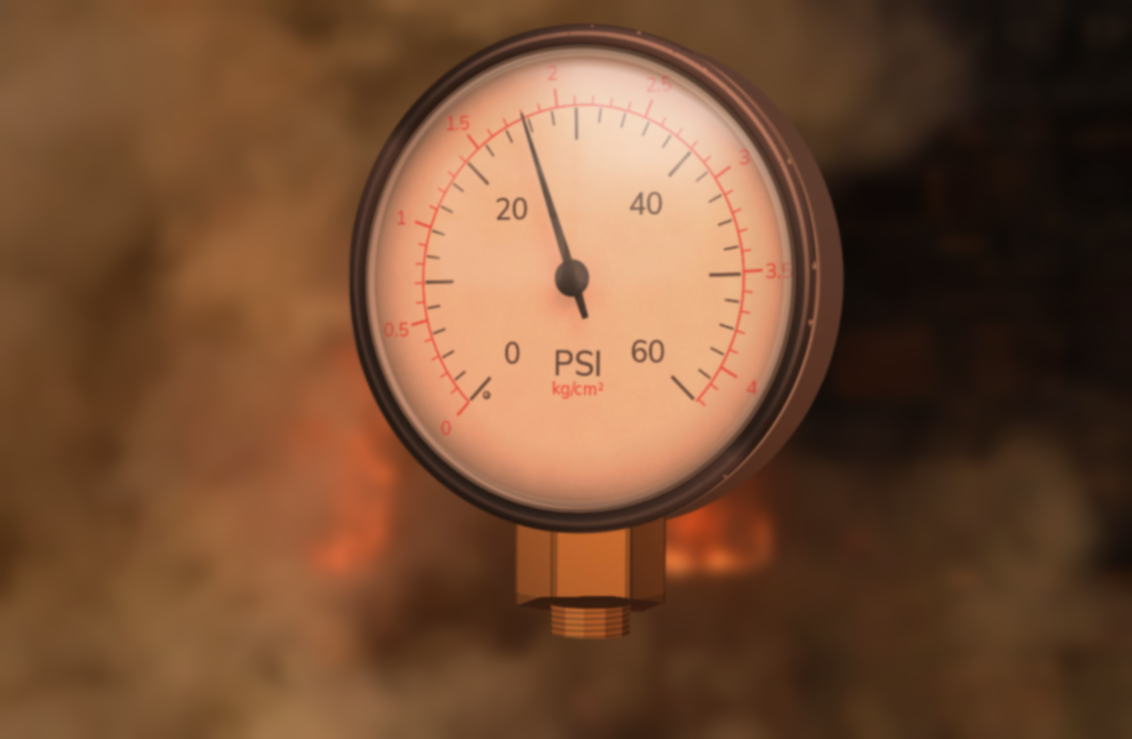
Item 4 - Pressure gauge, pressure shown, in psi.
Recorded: 26 psi
